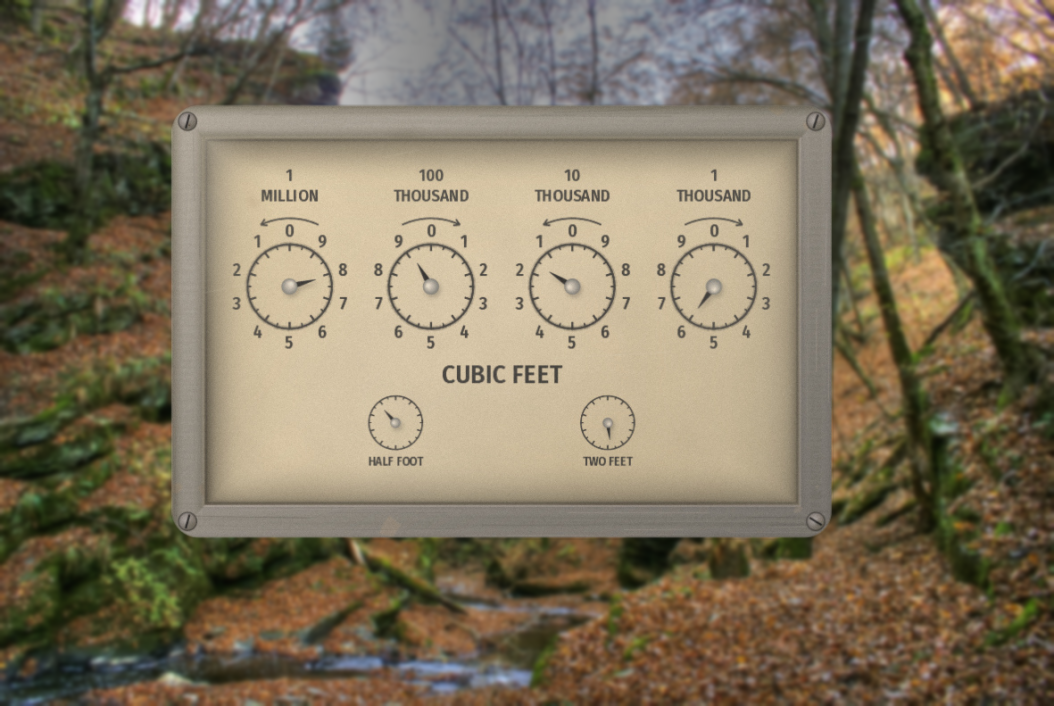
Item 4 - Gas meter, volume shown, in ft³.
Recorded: 791600 ft³
